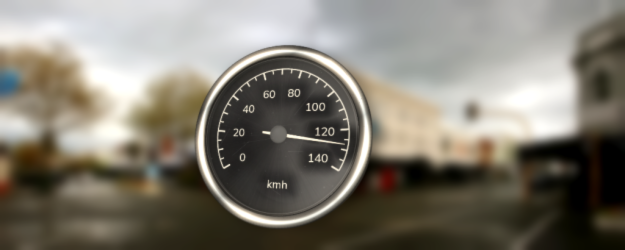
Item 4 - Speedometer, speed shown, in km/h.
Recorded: 127.5 km/h
